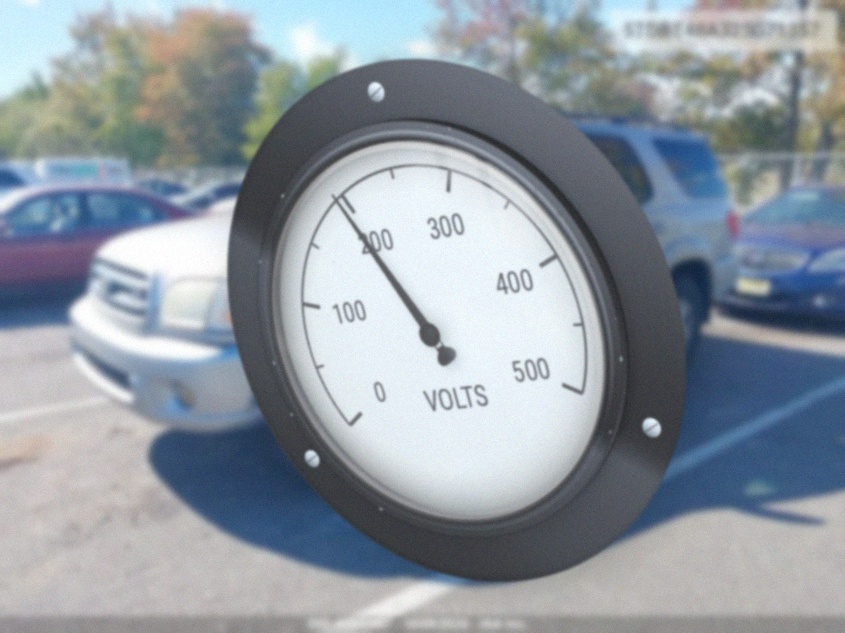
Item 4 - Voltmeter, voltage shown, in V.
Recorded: 200 V
